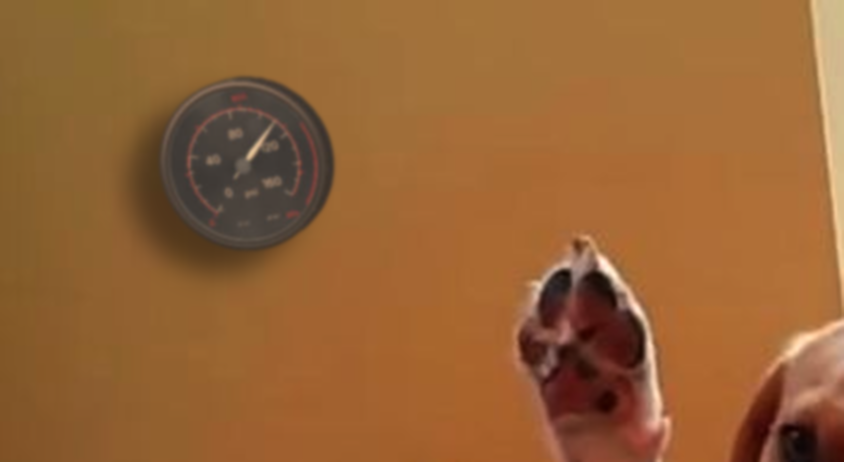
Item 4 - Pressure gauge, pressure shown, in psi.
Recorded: 110 psi
